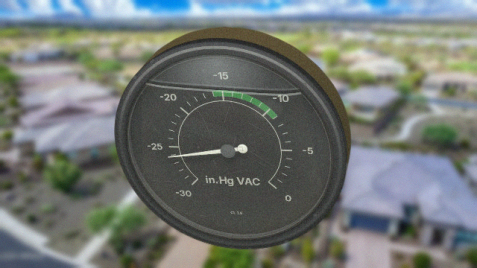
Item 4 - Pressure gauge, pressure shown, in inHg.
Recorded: -26 inHg
